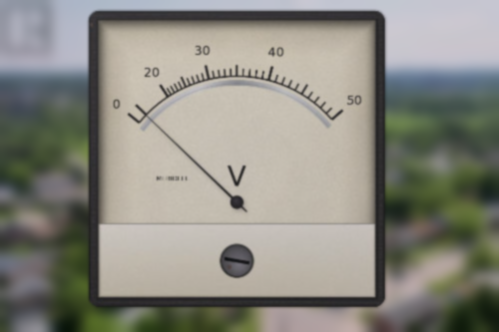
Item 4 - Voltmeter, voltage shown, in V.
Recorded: 10 V
